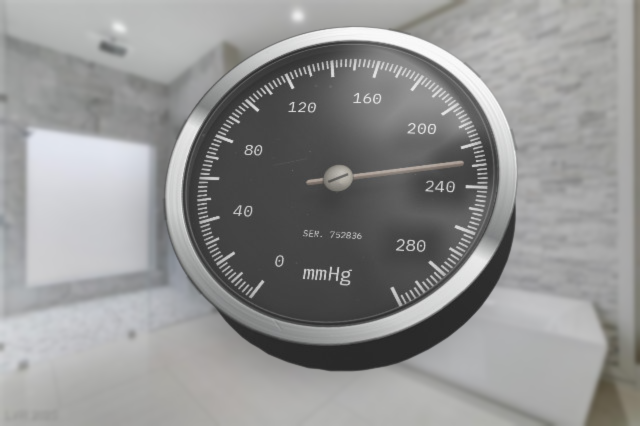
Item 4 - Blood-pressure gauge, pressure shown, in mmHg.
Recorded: 230 mmHg
